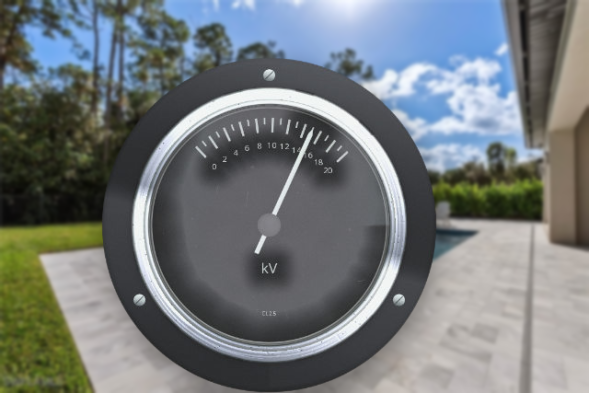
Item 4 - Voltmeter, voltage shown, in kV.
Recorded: 15 kV
